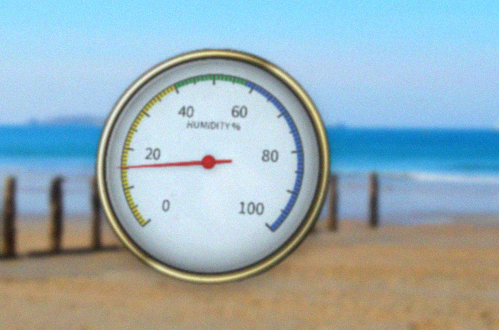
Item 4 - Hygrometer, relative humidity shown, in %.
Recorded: 15 %
